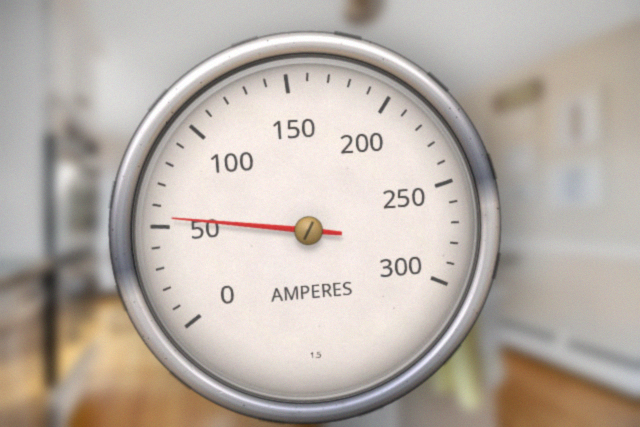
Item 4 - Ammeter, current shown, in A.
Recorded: 55 A
